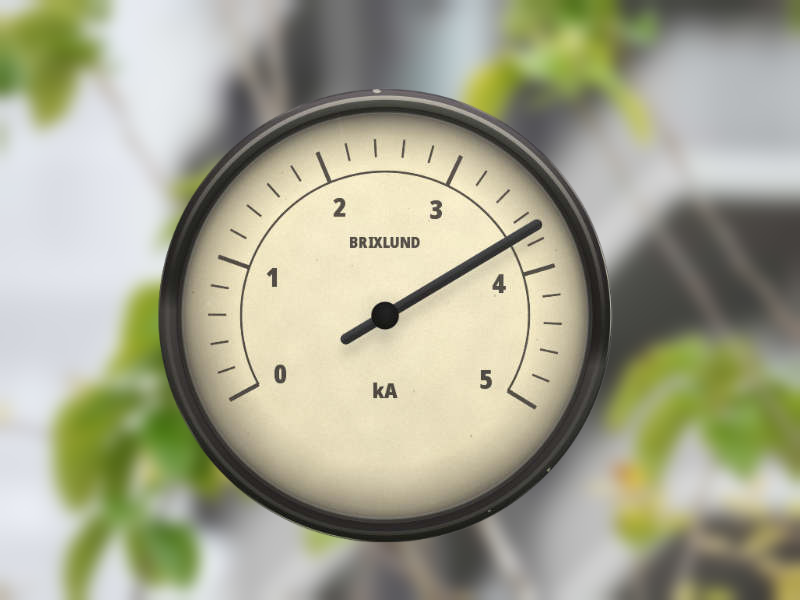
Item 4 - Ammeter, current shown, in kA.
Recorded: 3.7 kA
